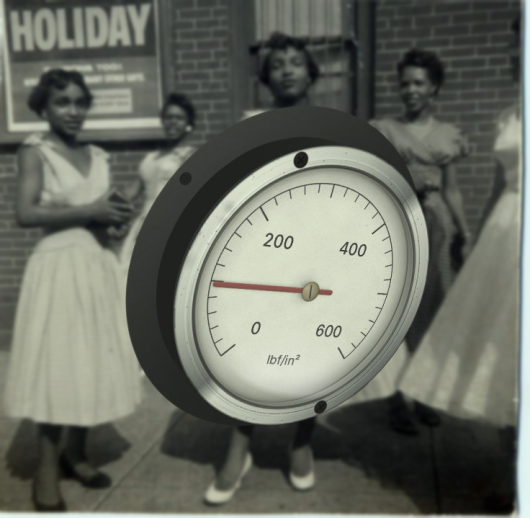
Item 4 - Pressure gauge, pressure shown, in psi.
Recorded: 100 psi
